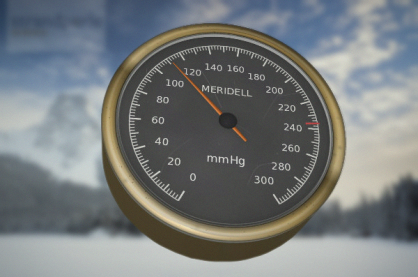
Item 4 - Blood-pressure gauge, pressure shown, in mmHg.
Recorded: 110 mmHg
